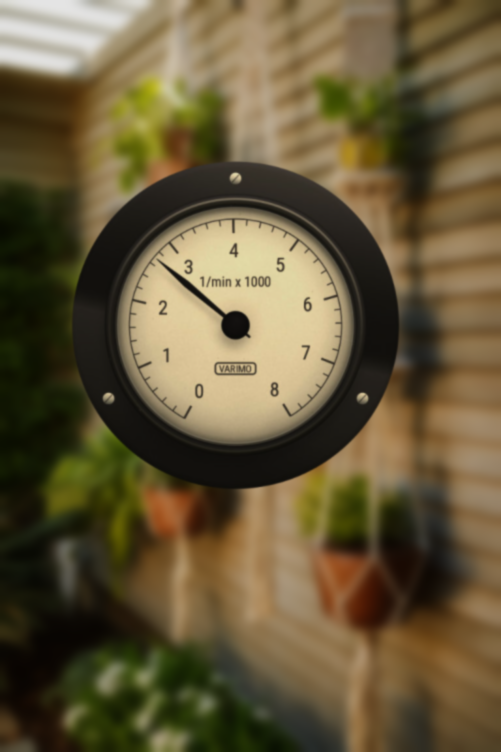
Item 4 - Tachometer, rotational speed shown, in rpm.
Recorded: 2700 rpm
